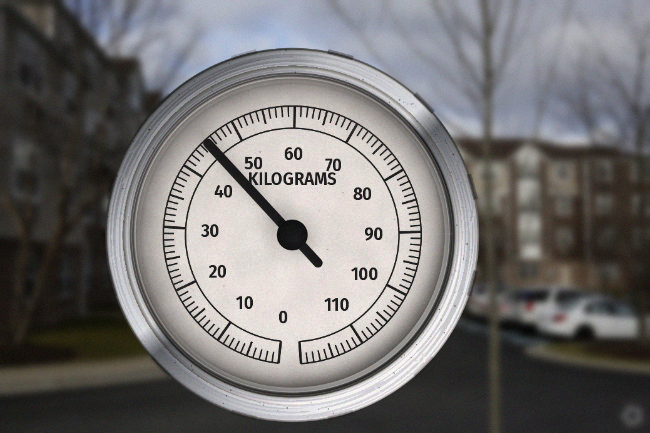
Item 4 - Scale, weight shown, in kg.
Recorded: 45 kg
